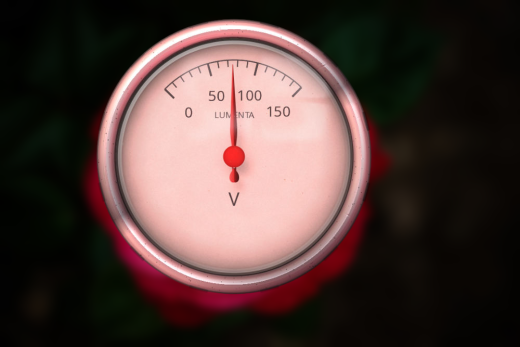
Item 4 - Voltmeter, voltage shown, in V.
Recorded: 75 V
